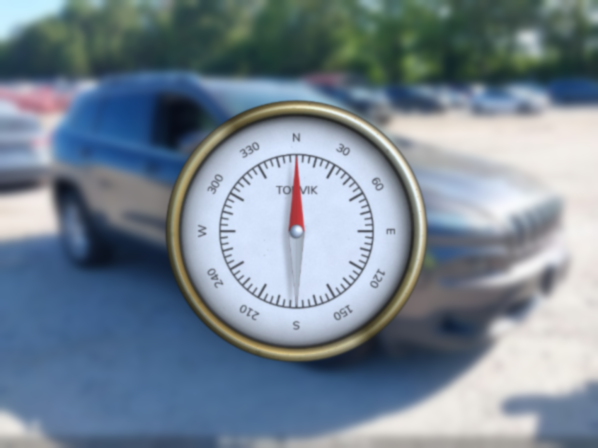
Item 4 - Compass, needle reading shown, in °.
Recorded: 0 °
